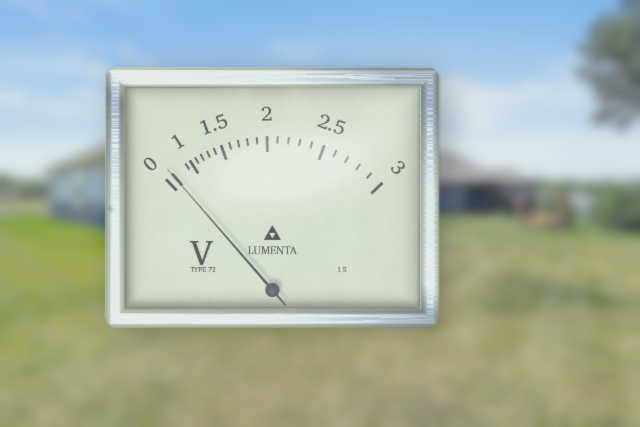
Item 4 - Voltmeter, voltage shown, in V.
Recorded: 0.5 V
